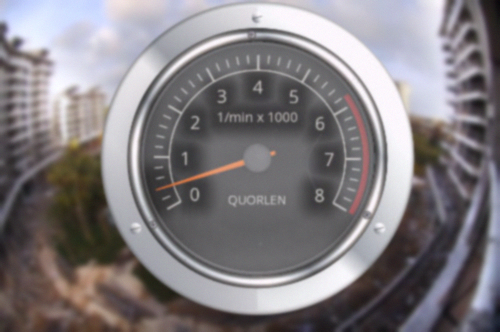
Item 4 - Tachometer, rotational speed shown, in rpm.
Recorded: 400 rpm
